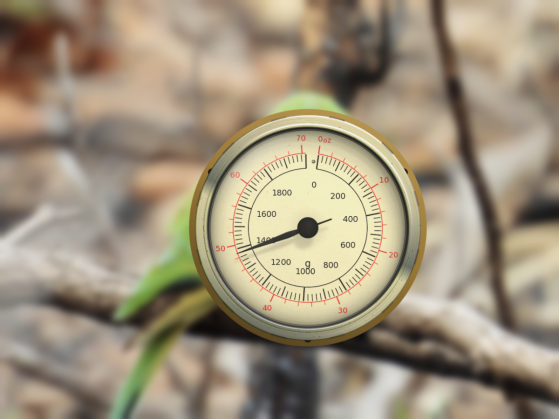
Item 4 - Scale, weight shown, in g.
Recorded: 1380 g
